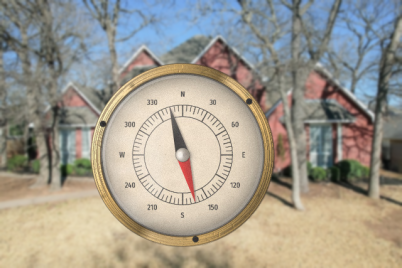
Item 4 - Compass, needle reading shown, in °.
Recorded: 165 °
